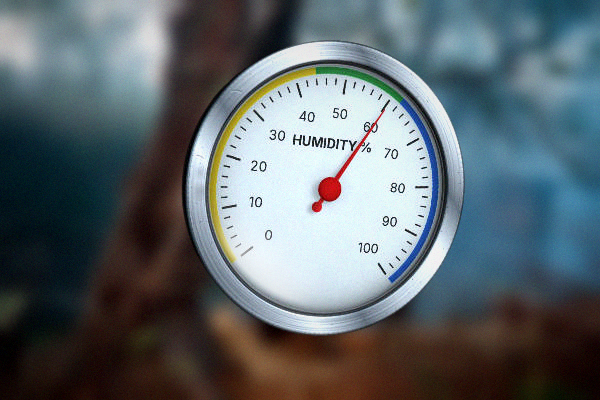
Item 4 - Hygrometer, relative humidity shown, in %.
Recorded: 60 %
